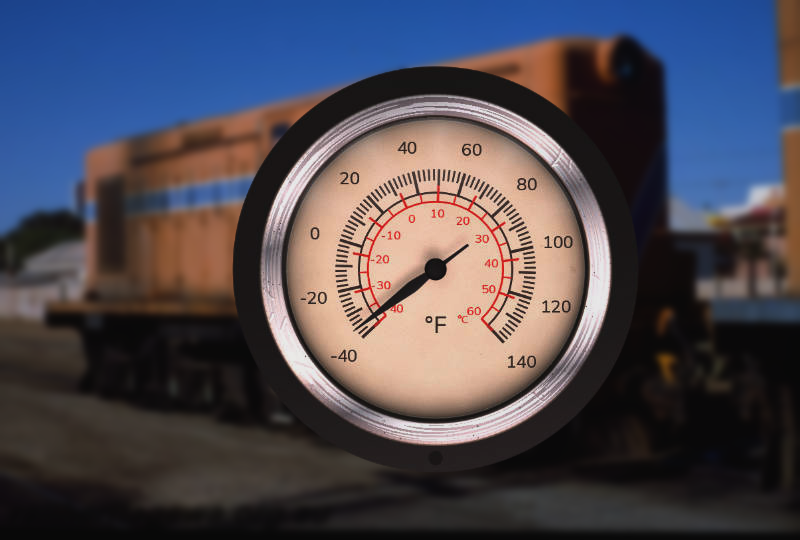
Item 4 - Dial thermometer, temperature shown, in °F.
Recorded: -36 °F
